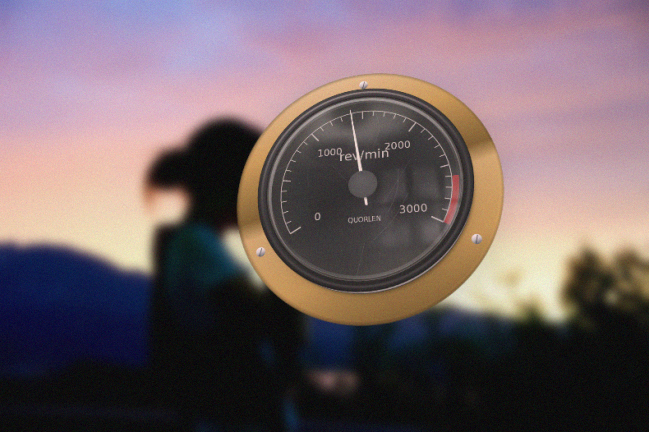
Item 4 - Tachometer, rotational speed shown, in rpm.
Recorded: 1400 rpm
